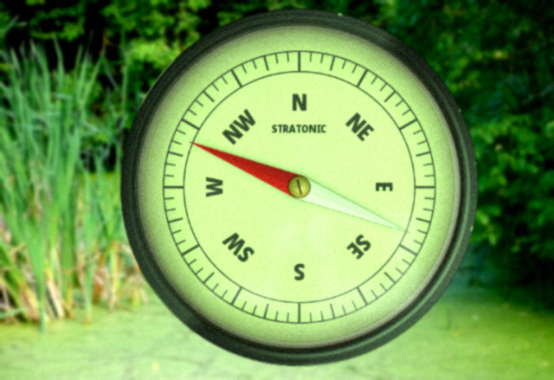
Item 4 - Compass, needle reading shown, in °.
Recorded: 292.5 °
